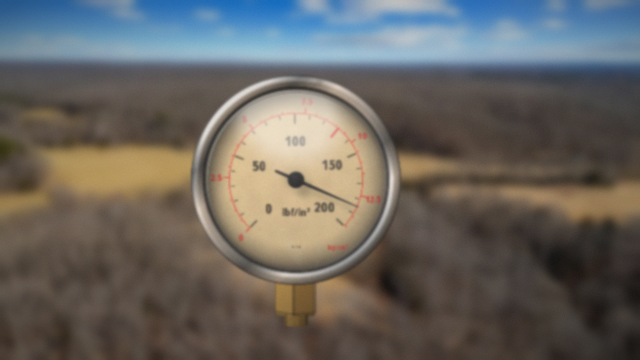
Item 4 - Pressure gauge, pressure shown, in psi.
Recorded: 185 psi
